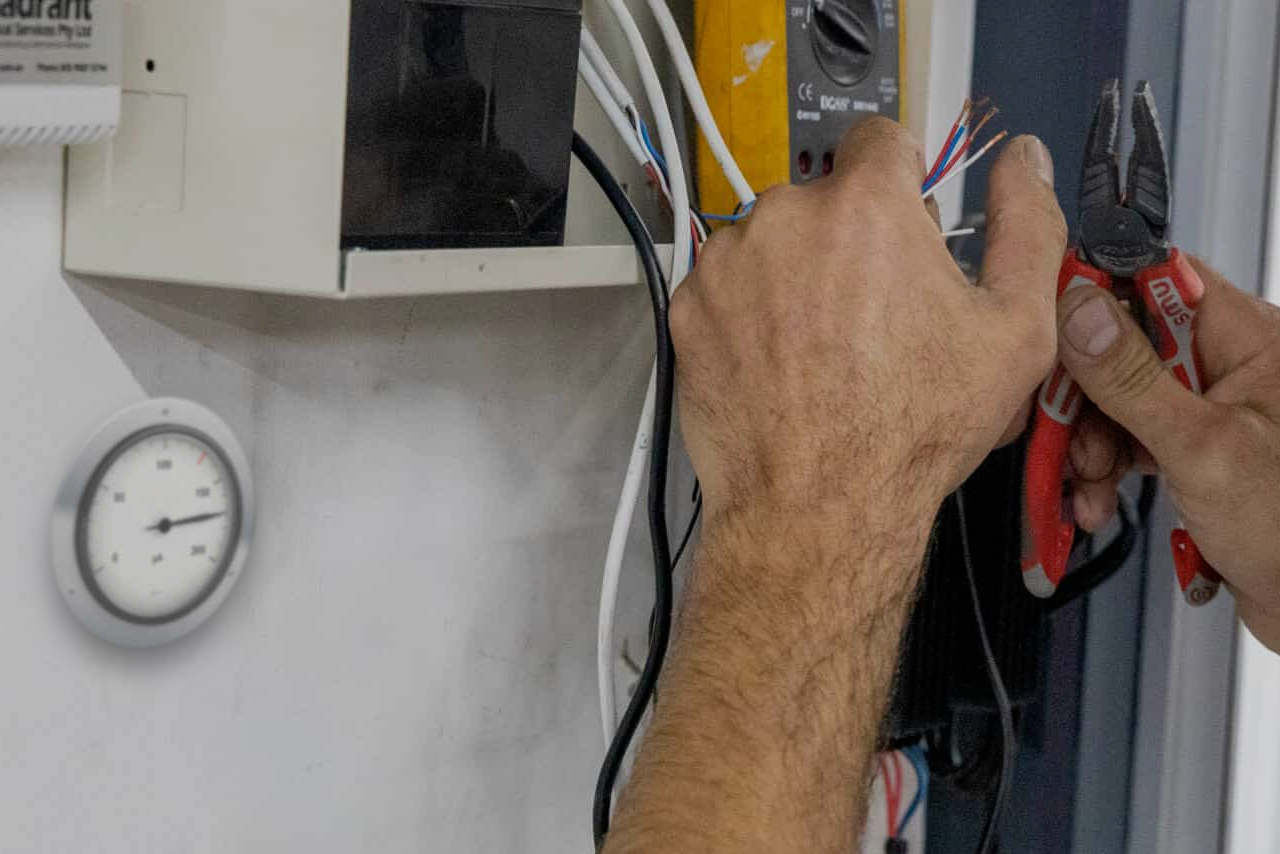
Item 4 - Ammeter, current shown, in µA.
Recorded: 170 µA
